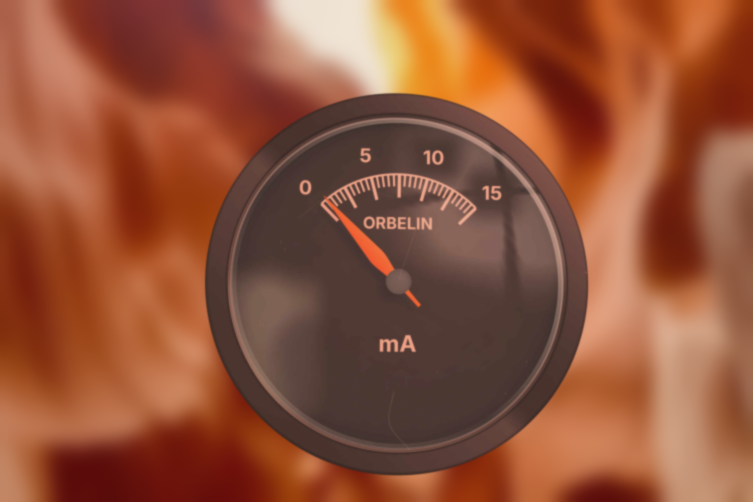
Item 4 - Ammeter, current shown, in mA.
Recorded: 0.5 mA
